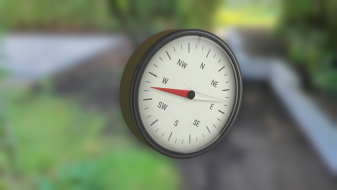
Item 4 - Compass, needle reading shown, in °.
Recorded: 255 °
